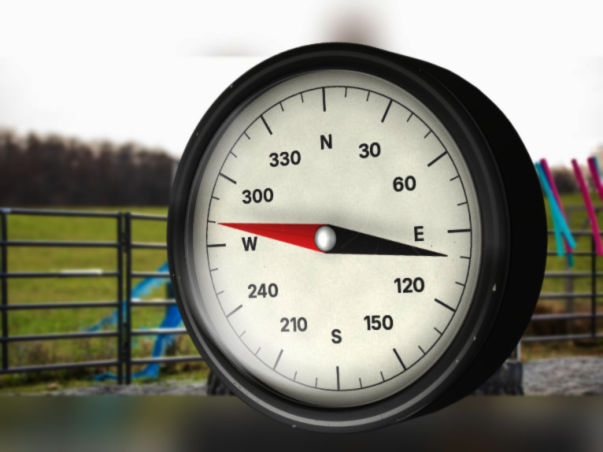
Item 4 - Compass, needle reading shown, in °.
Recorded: 280 °
